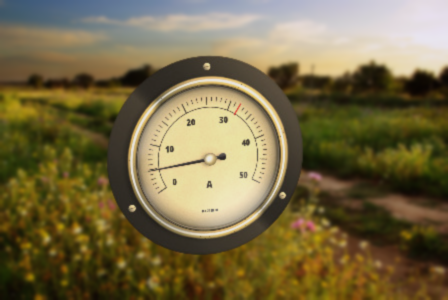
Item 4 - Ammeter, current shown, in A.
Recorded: 5 A
